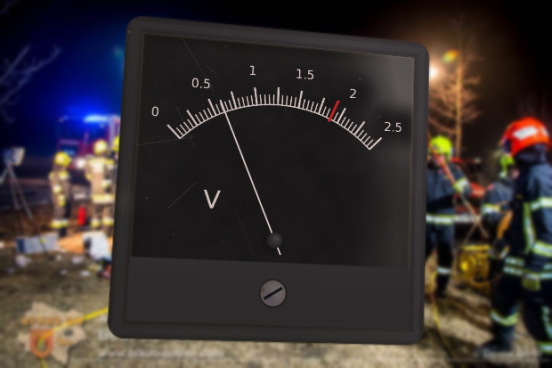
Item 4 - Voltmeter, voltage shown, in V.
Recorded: 0.6 V
